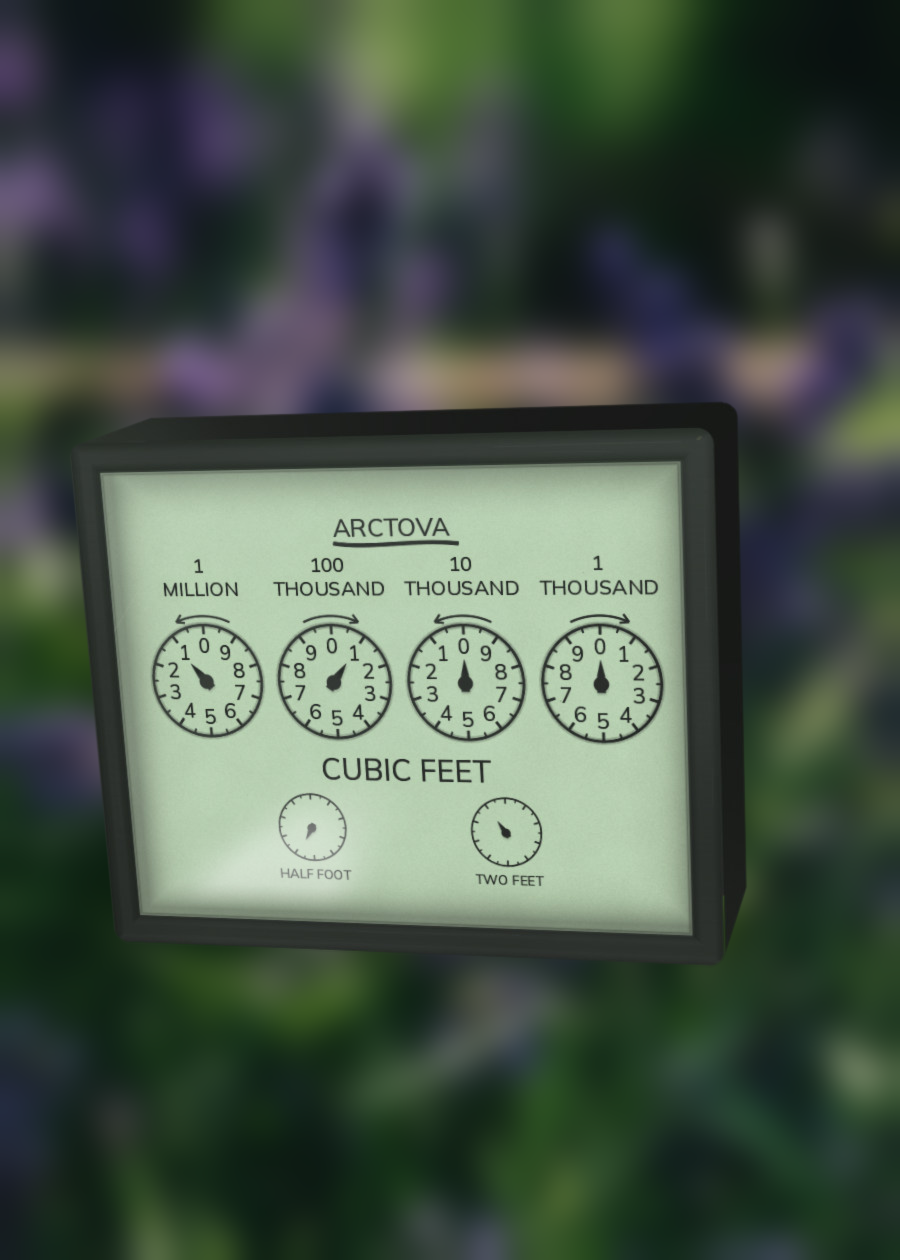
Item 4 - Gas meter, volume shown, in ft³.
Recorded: 110000 ft³
